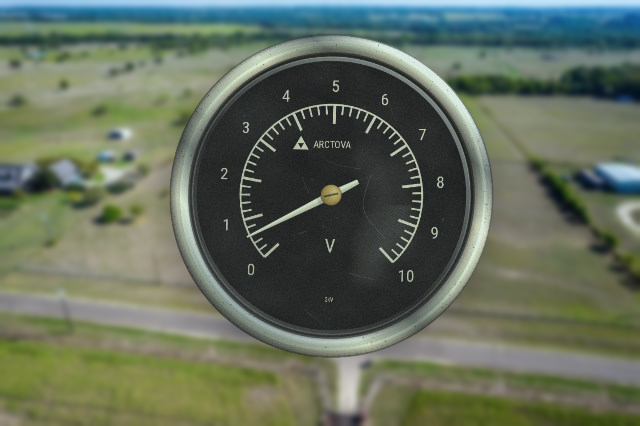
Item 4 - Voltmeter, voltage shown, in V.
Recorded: 0.6 V
